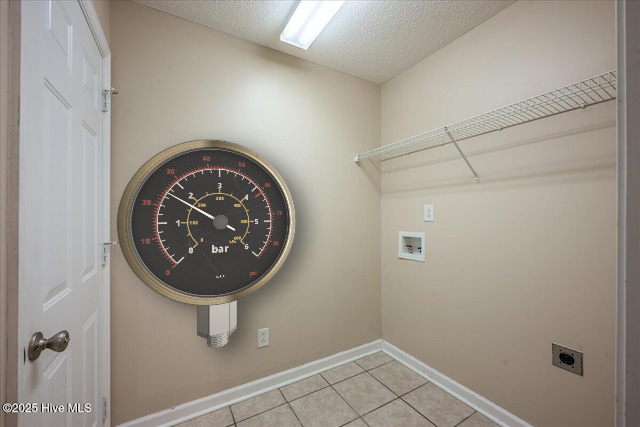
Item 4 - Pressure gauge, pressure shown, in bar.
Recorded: 1.7 bar
